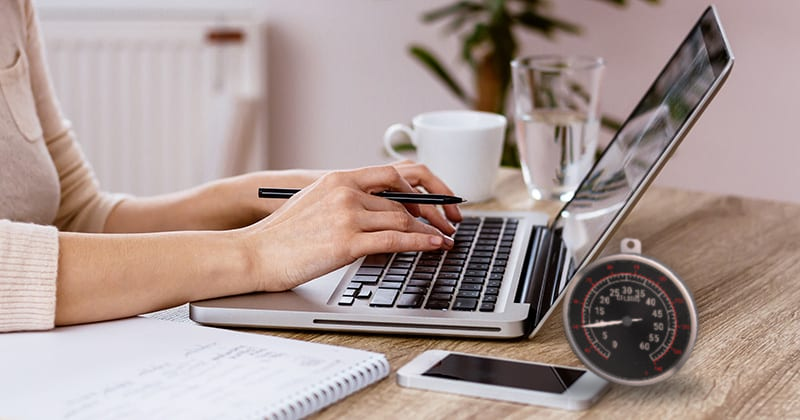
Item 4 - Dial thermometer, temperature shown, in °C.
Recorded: 10 °C
